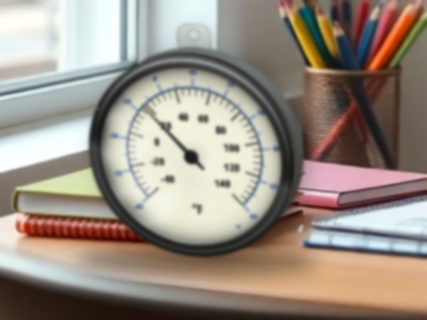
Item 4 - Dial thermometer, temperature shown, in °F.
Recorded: 20 °F
